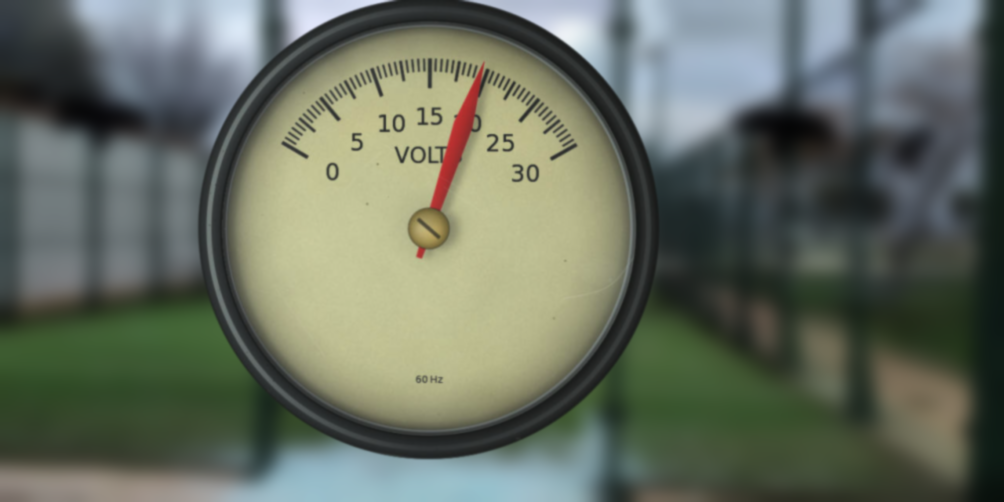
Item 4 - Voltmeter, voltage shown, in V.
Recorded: 19.5 V
